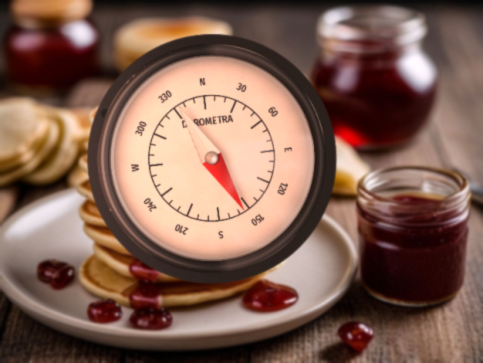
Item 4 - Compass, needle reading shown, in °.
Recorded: 155 °
